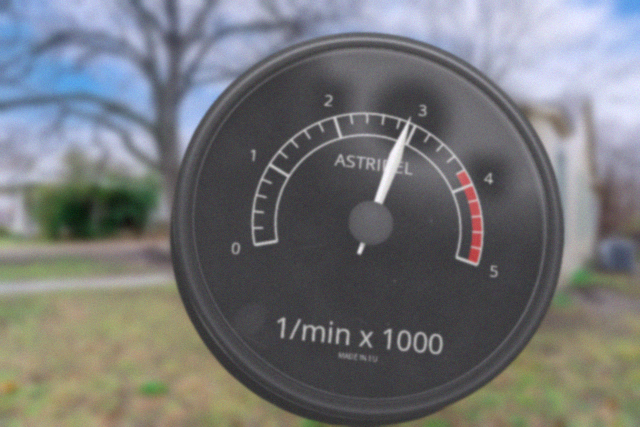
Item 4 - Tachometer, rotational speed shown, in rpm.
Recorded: 2900 rpm
